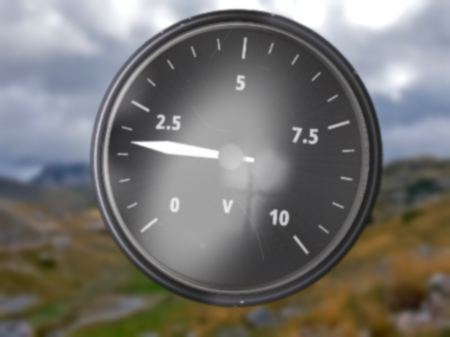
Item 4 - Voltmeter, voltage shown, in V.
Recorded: 1.75 V
